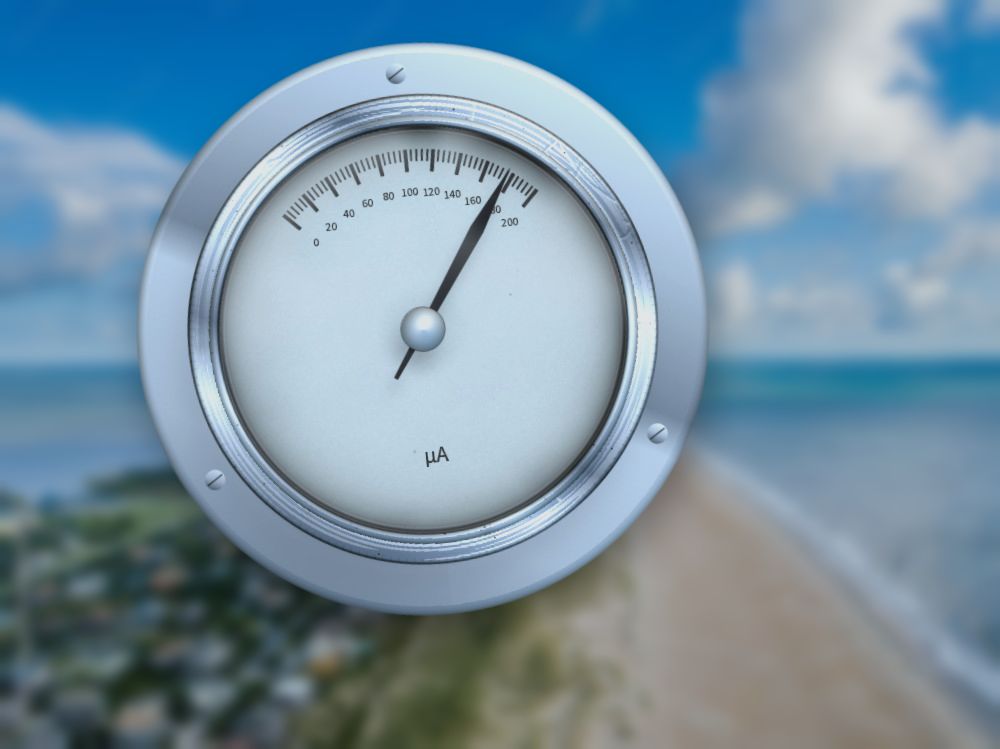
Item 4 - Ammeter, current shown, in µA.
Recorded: 176 µA
